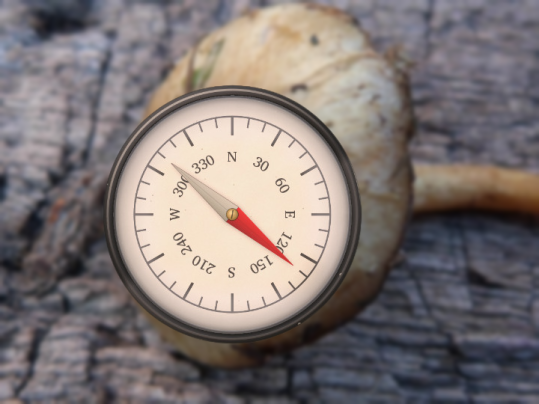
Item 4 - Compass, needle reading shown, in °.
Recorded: 130 °
